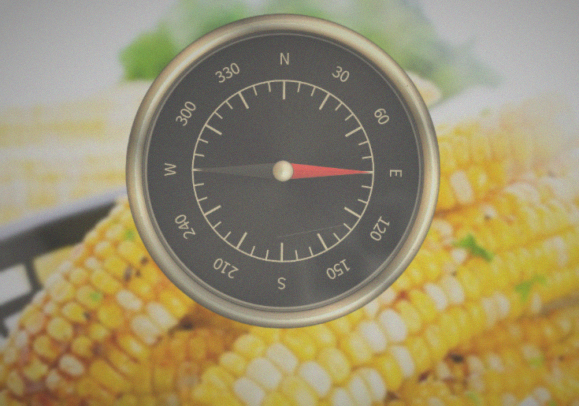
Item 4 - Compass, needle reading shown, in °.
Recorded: 90 °
